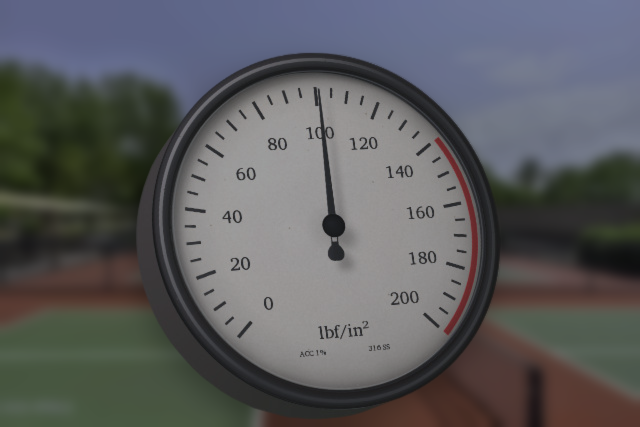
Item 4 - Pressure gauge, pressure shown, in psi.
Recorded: 100 psi
